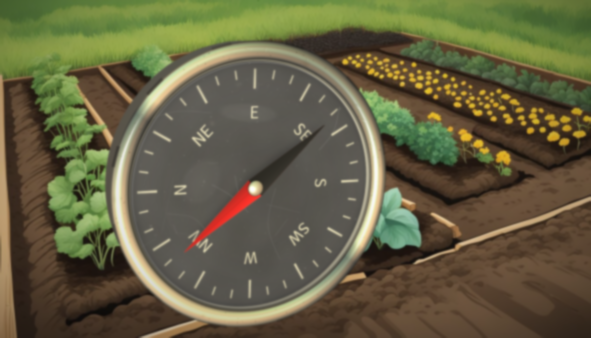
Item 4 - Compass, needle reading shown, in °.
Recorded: 320 °
